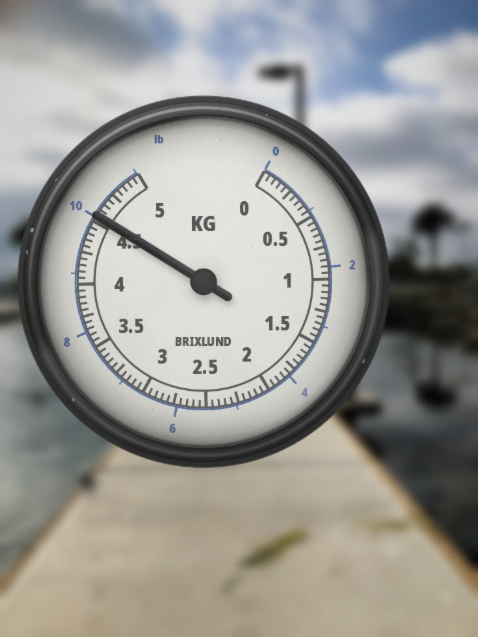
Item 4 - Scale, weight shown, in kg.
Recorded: 4.55 kg
